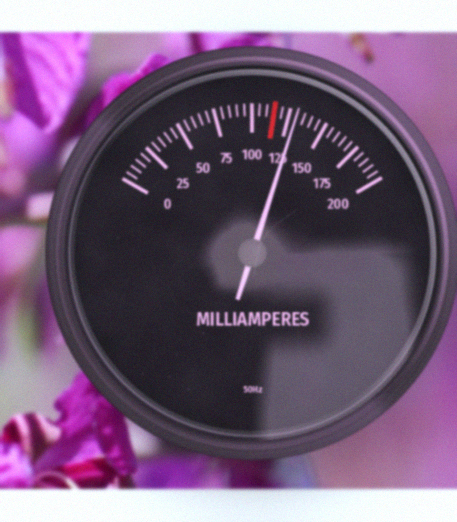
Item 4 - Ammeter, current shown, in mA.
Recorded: 130 mA
